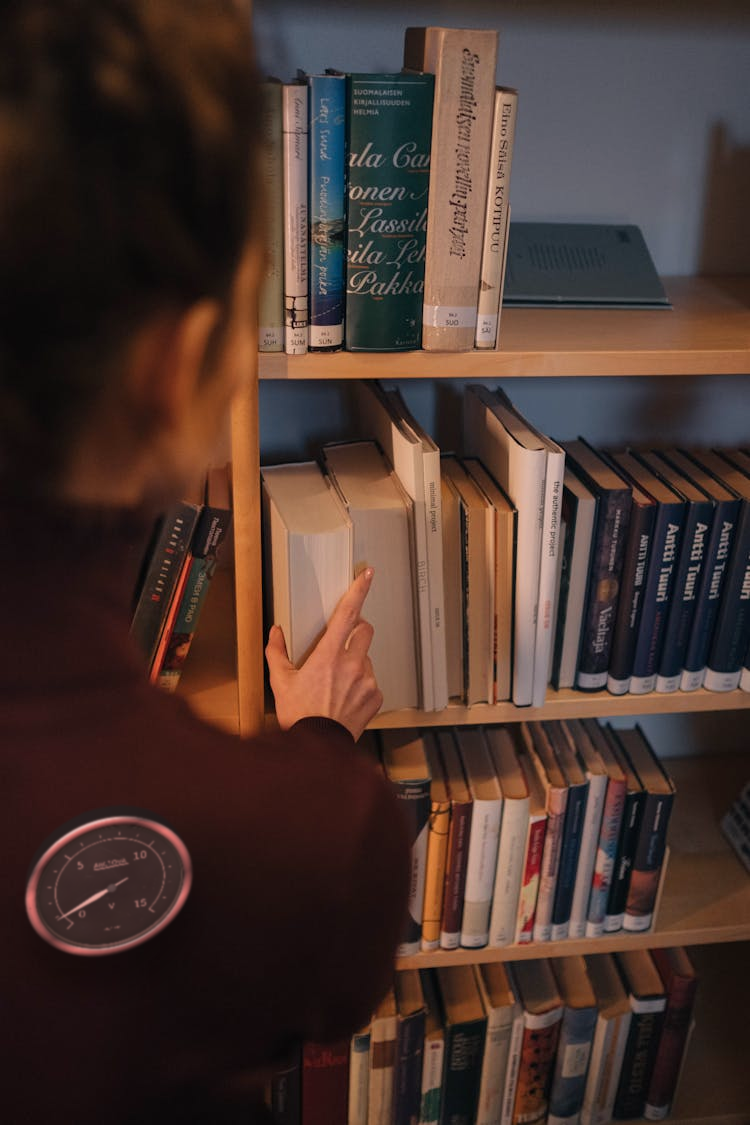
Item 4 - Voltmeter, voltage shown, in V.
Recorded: 1 V
